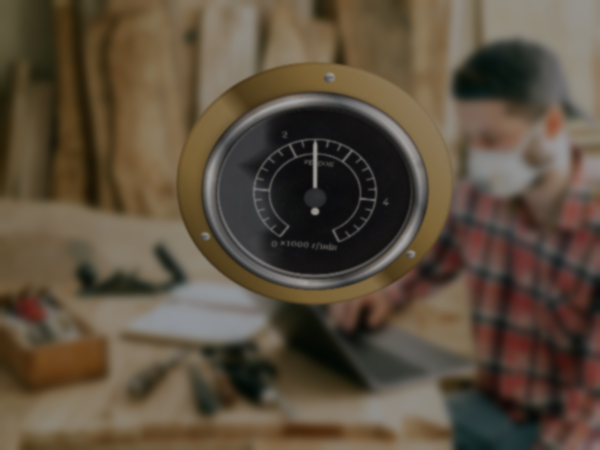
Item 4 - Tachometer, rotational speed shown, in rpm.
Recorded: 2400 rpm
